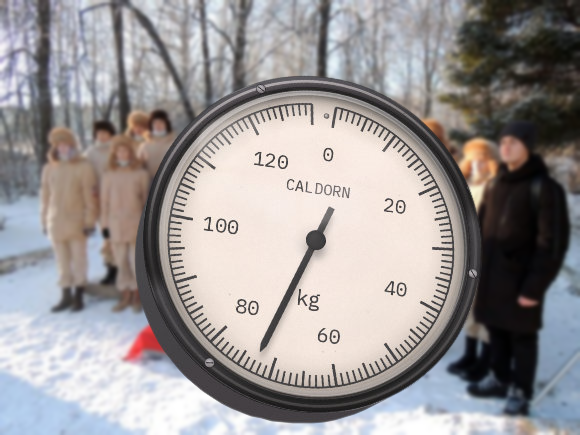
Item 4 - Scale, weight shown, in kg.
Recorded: 73 kg
